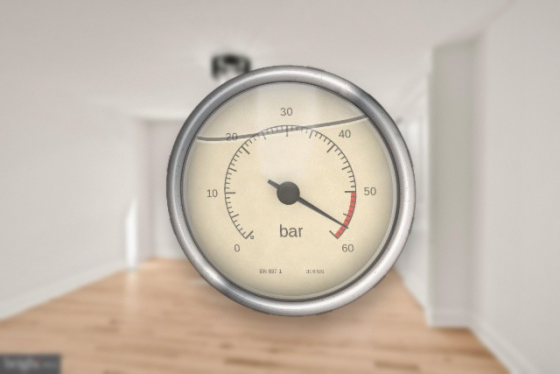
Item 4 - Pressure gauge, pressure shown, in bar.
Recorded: 57 bar
